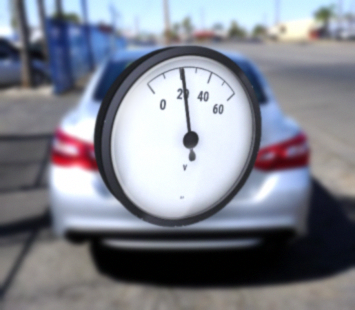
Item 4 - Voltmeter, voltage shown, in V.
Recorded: 20 V
